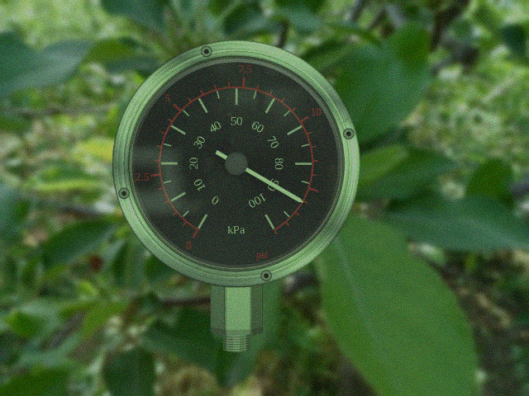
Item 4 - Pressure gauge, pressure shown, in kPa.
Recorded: 90 kPa
